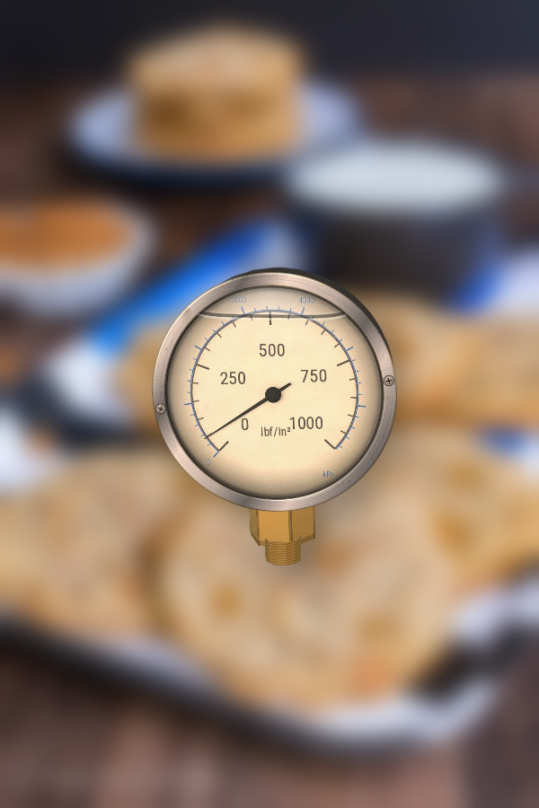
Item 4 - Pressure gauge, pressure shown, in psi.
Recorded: 50 psi
